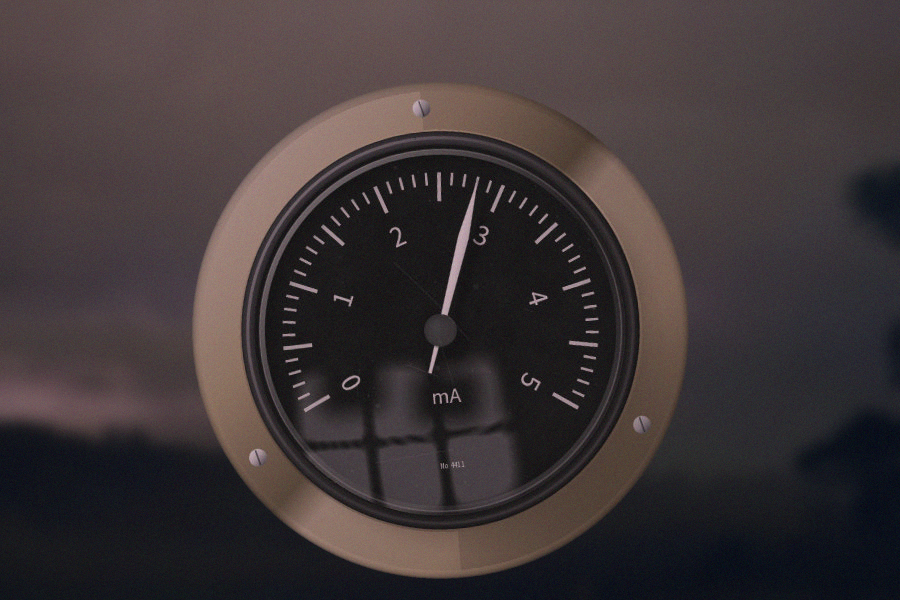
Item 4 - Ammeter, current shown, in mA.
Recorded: 2.8 mA
